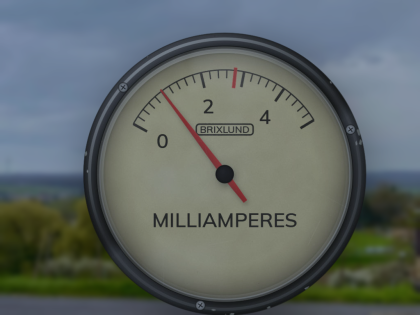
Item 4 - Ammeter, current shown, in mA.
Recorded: 1 mA
